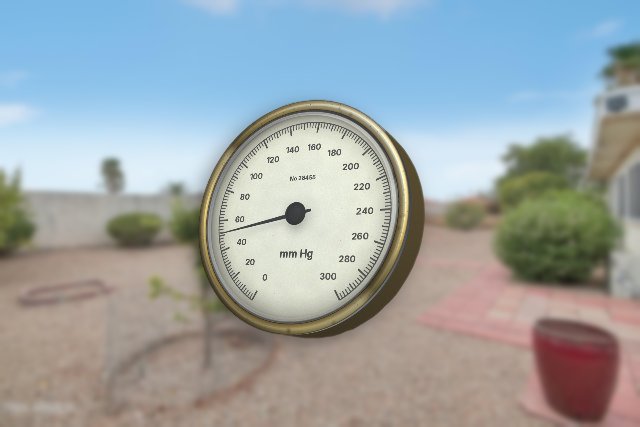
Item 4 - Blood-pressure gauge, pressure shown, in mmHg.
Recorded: 50 mmHg
